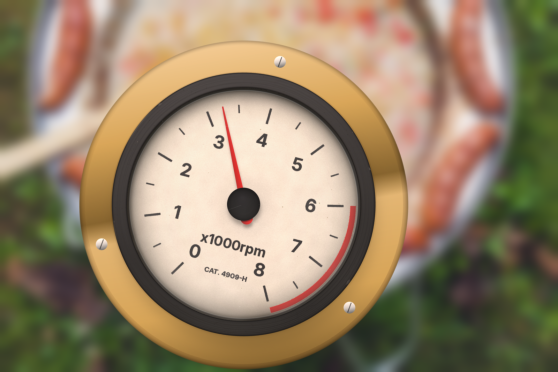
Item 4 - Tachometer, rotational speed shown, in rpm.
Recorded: 3250 rpm
